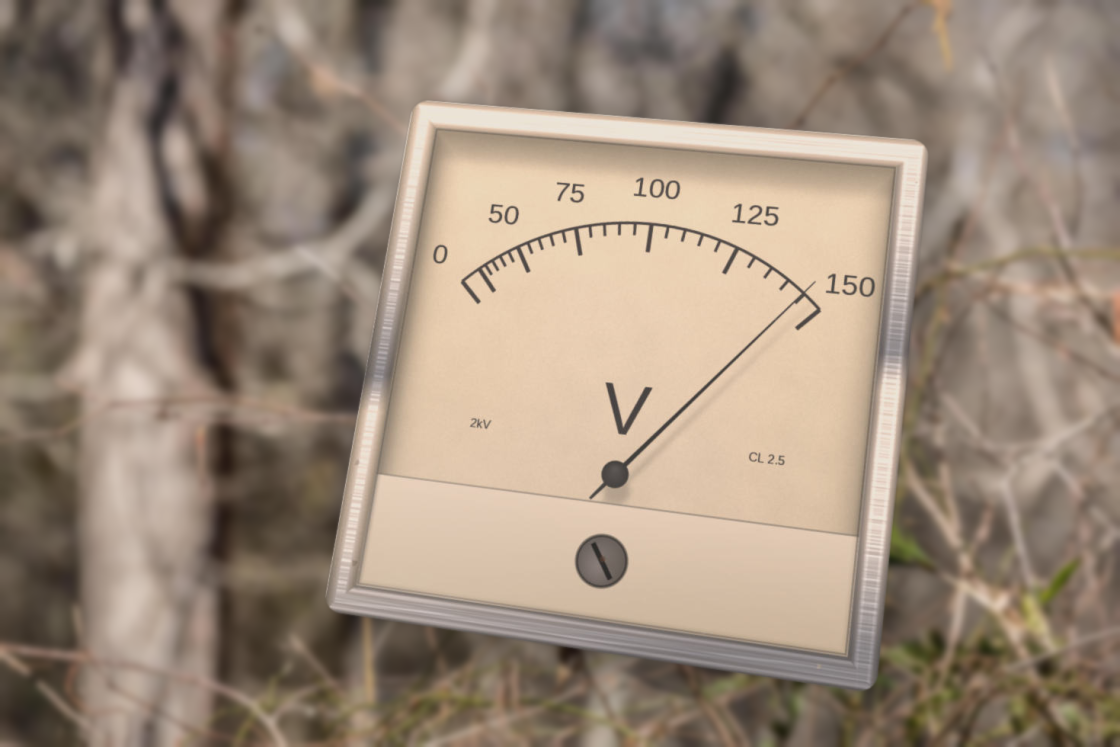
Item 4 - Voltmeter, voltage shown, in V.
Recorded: 145 V
